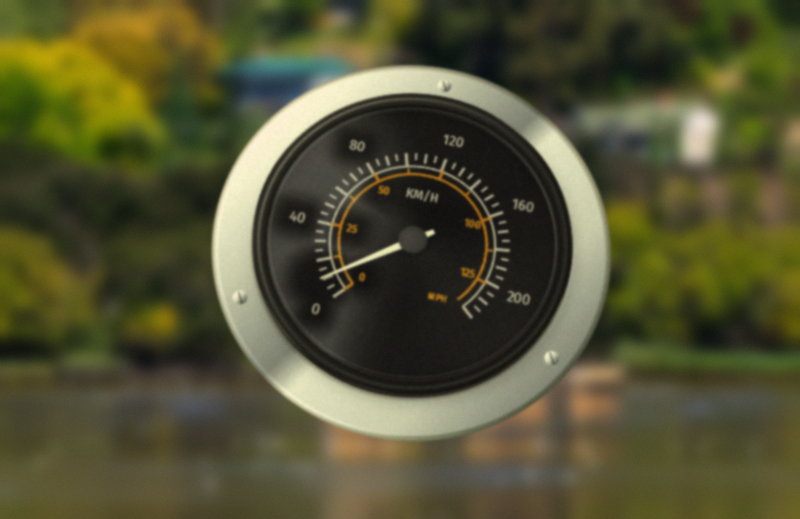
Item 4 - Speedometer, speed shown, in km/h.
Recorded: 10 km/h
